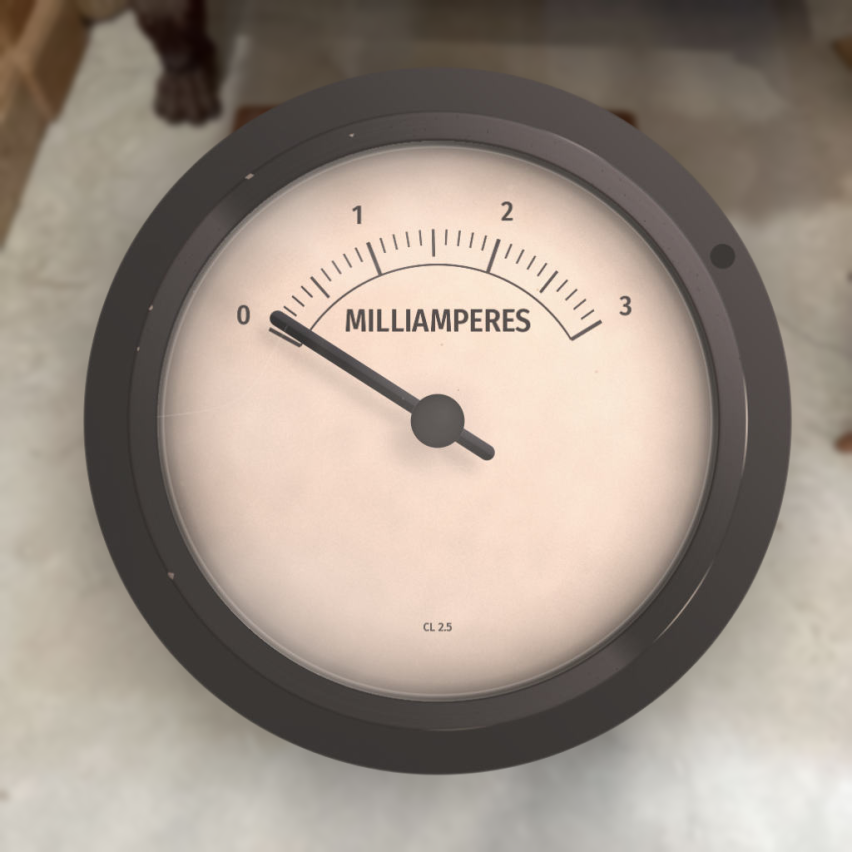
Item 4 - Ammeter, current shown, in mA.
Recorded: 0.1 mA
